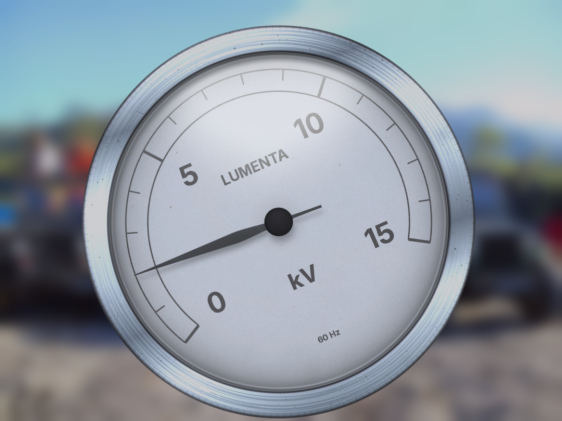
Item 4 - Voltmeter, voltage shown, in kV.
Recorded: 2 kV
